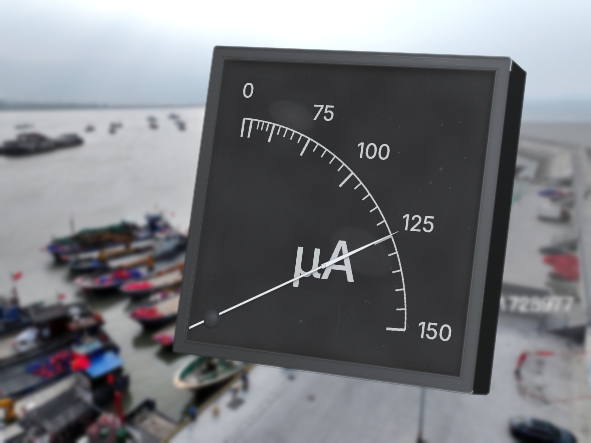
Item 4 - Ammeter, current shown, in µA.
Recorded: 125 µA
